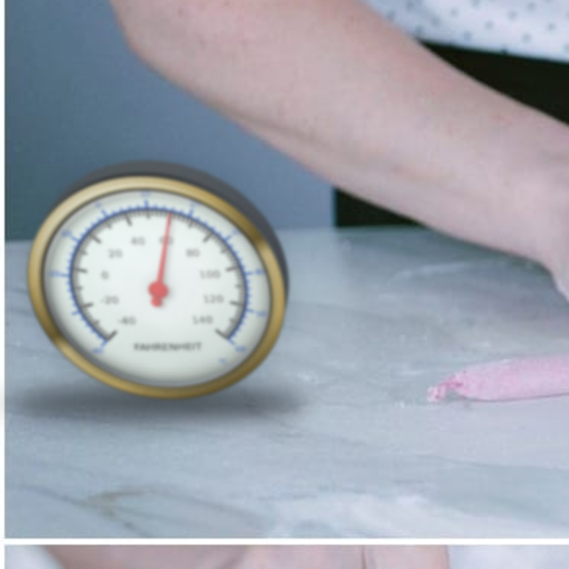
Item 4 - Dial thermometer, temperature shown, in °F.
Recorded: 60 °F
